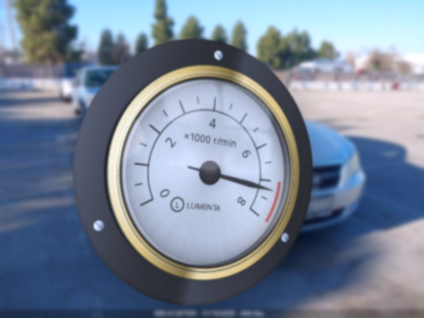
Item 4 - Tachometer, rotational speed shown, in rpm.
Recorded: 7250 rpm
